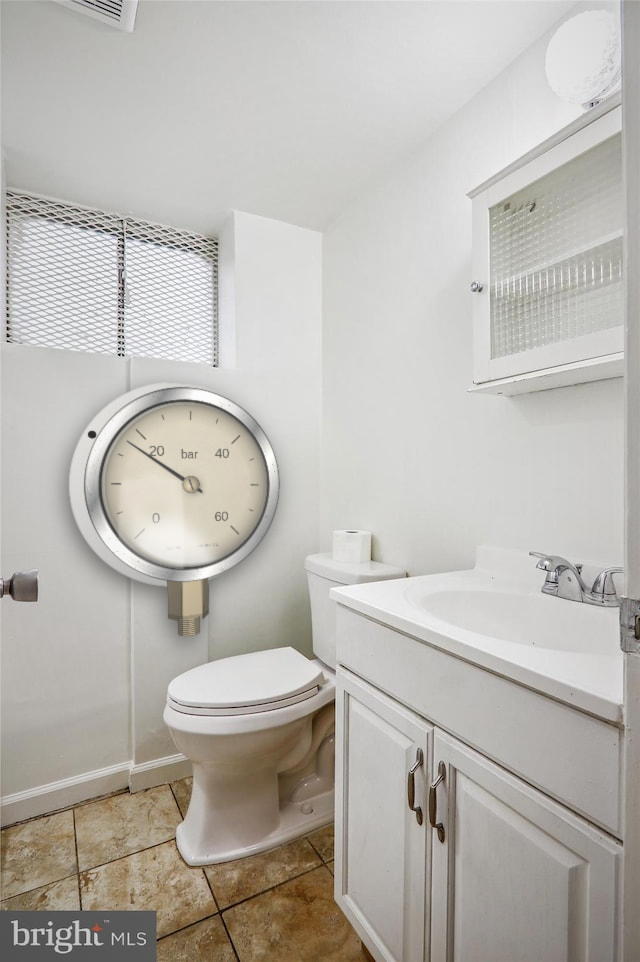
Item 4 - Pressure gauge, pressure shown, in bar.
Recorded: 17.5 bar
